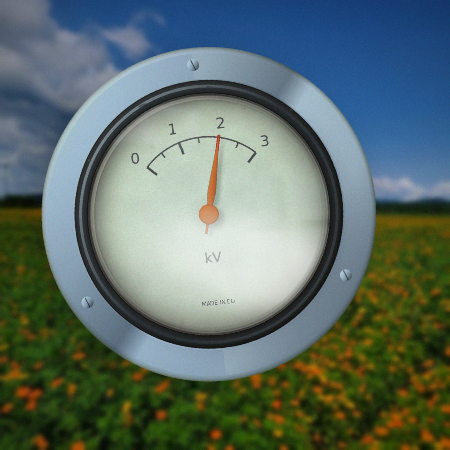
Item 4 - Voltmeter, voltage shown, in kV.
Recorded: 2 kV
